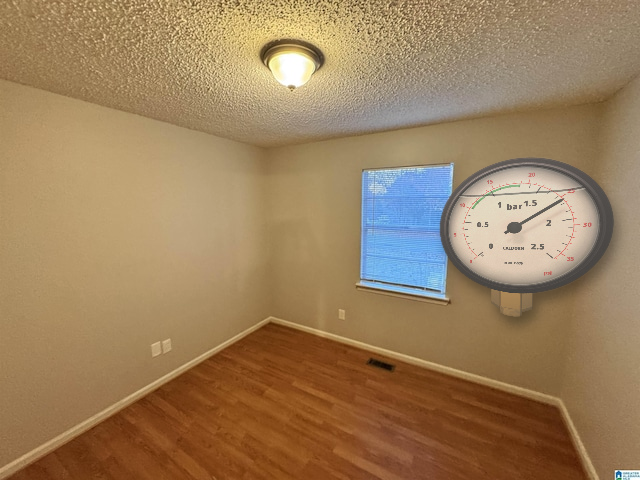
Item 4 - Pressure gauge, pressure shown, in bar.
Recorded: 1.75 bar
